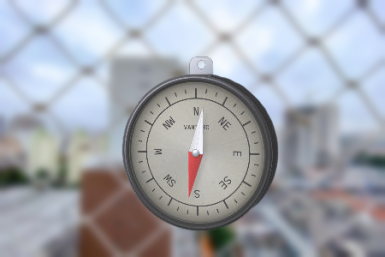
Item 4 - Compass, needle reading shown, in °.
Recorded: 190 °
